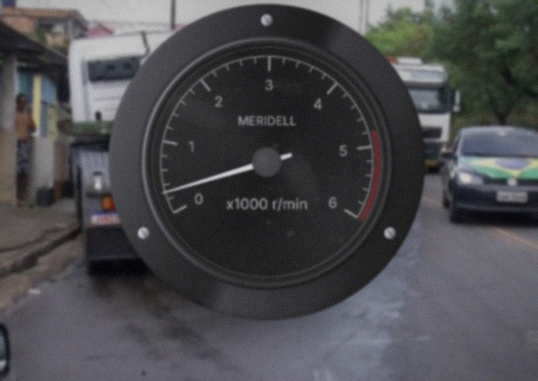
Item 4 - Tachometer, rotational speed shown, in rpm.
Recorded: 300 rpm
